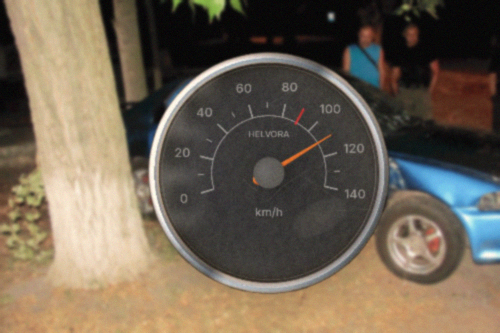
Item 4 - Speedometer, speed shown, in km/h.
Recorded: 110 km/h
